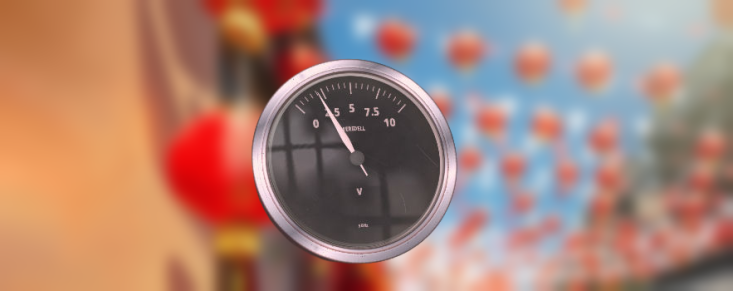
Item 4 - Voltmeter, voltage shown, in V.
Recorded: 2 V
